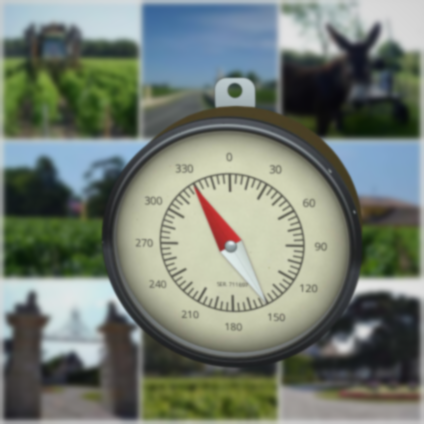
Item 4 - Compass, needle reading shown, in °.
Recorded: 330 °
